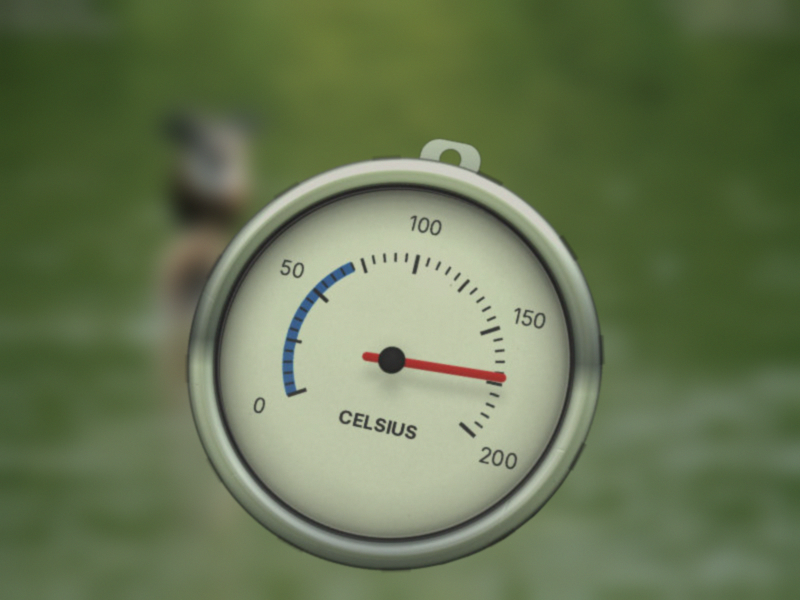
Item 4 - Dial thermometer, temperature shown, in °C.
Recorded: 172.5 °C
